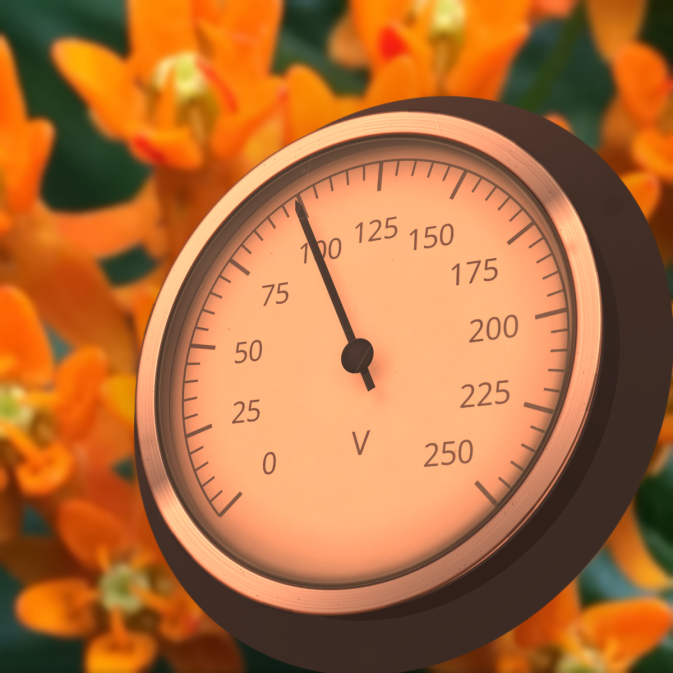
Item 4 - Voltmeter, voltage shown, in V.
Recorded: 100 V
